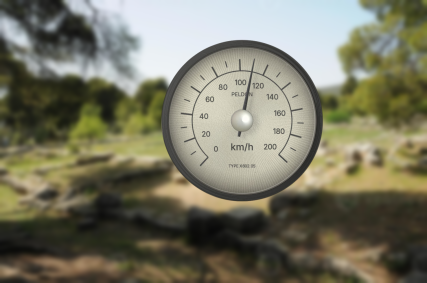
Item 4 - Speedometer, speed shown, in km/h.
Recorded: 110 km/h
